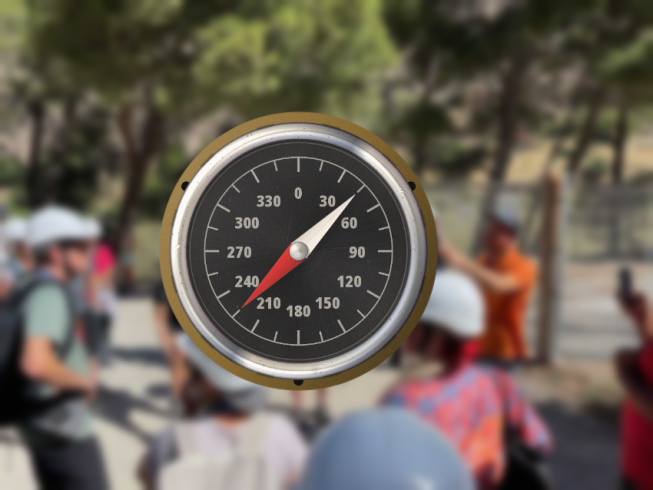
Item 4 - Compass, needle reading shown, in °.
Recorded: 225 °
